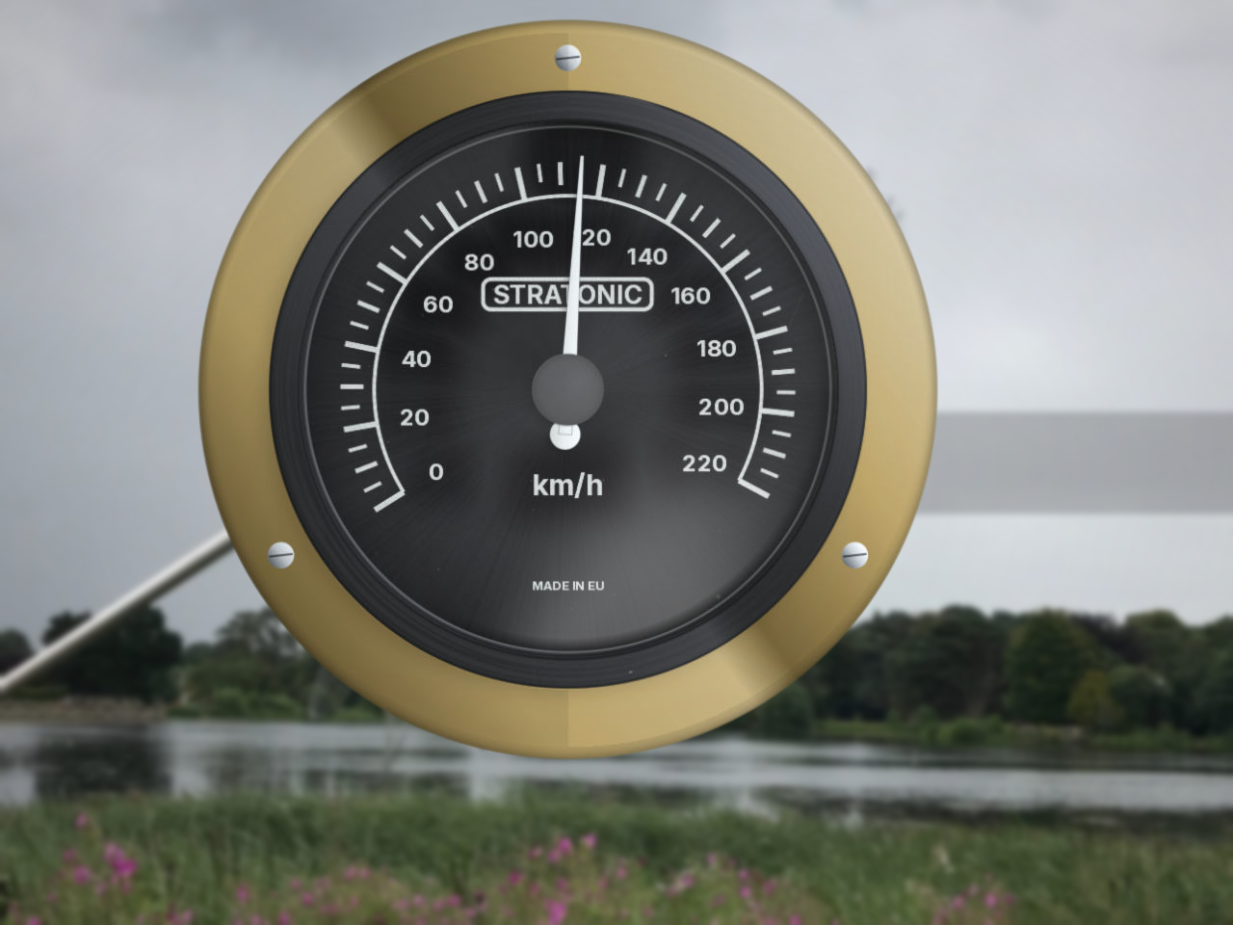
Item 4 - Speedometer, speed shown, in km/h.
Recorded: 115 km/h
